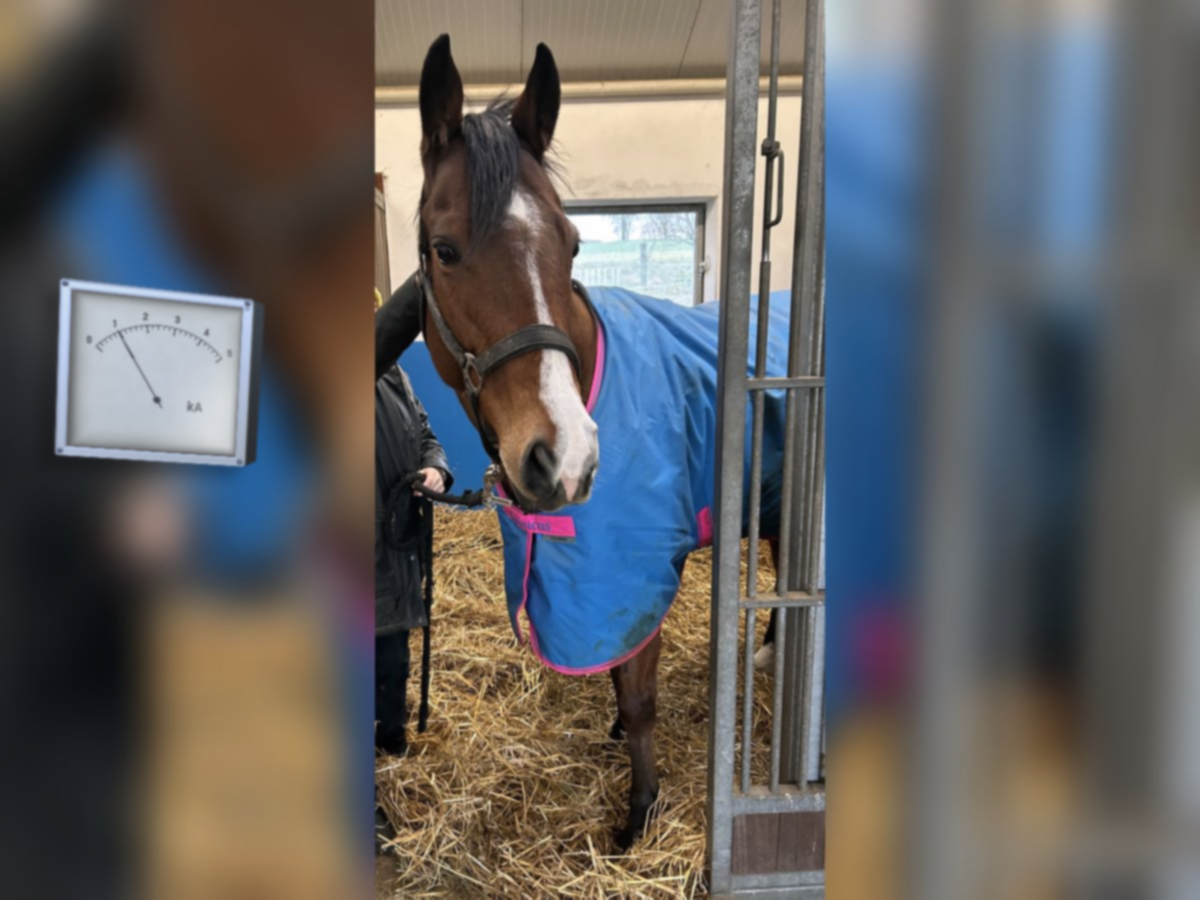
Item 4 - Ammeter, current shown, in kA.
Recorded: 1 kA
